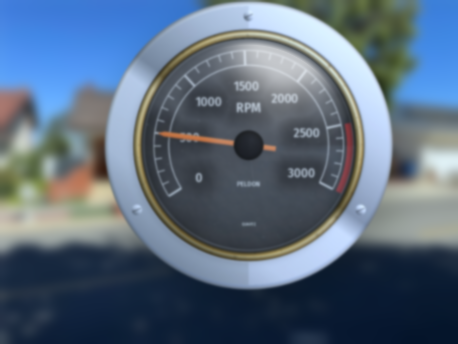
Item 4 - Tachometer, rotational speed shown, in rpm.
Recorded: 500 rpm
